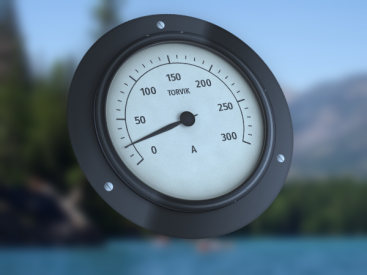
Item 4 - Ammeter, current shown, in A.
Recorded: 20 A
